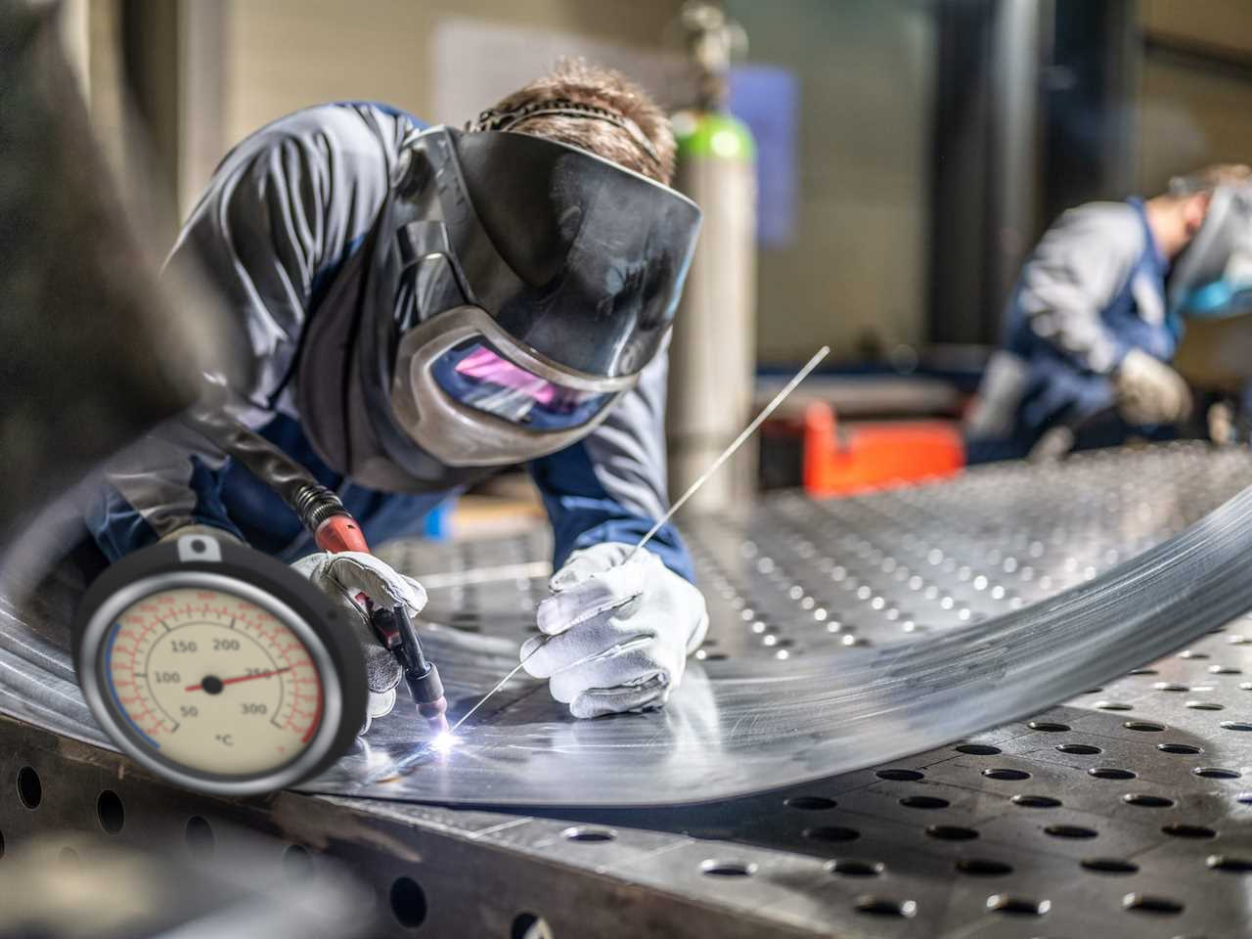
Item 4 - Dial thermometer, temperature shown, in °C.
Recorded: 250 °C
